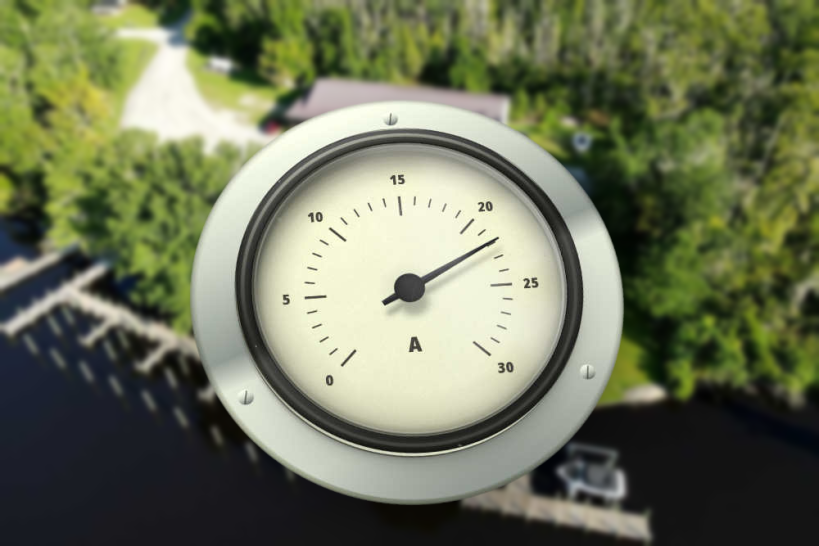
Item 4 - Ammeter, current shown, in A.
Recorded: 22 A
